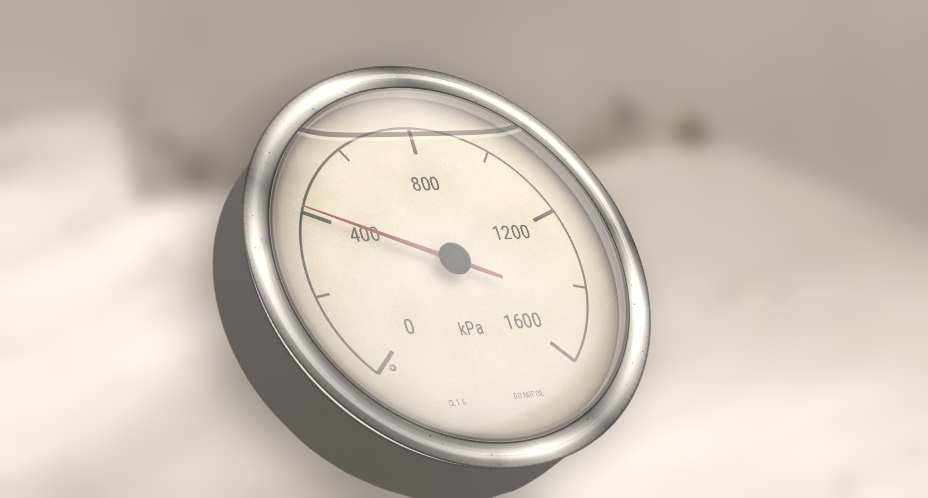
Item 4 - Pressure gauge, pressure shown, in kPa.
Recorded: 400 kPa
